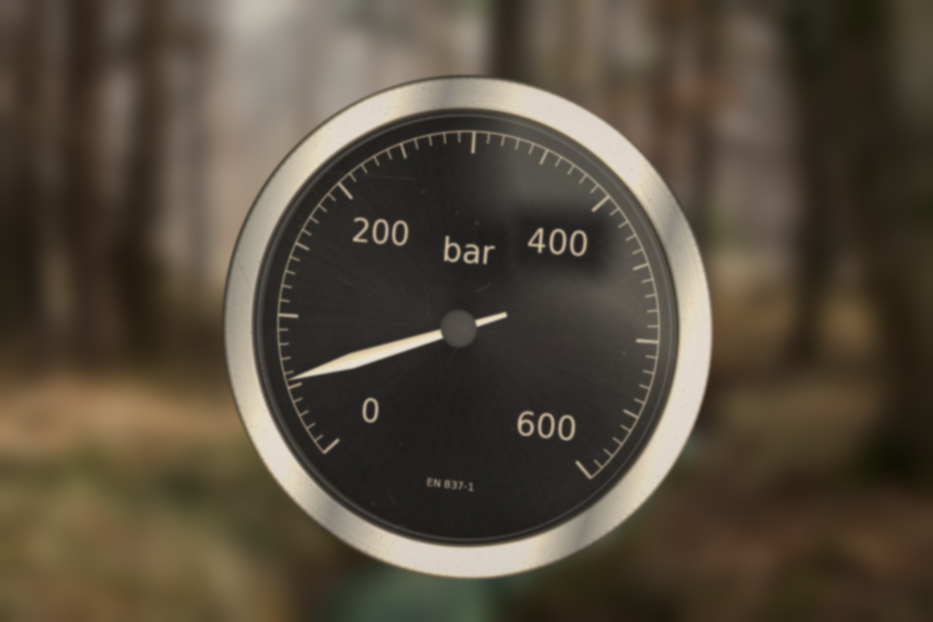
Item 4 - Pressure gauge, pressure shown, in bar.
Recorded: 55 bar
